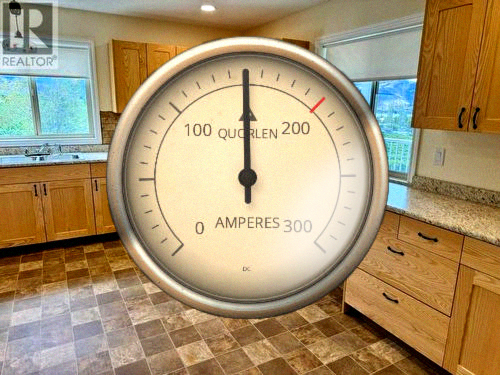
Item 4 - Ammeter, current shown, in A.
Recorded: 150 A
